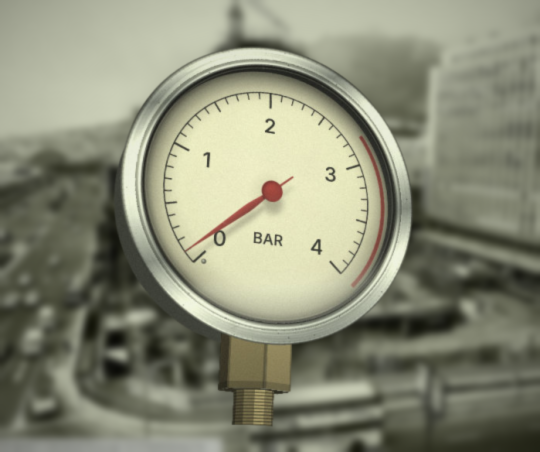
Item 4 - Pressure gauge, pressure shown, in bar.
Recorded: 0.1 bar
